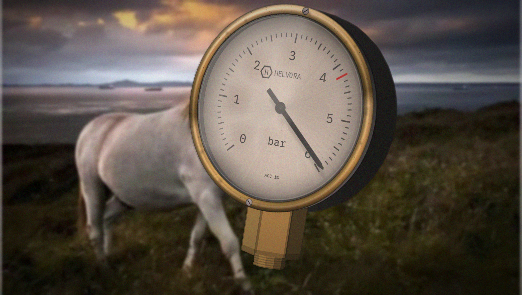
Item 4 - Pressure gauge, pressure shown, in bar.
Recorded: 5.9 bar
